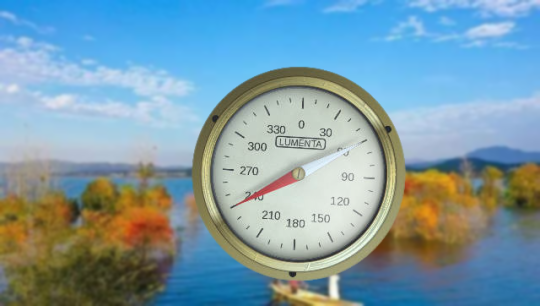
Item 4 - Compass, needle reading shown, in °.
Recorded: 240 °
